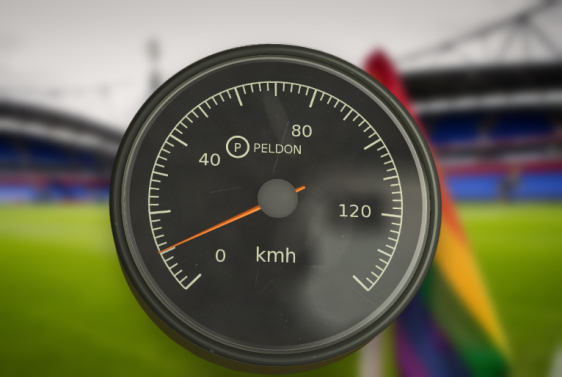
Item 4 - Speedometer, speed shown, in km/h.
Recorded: 10 km/h
